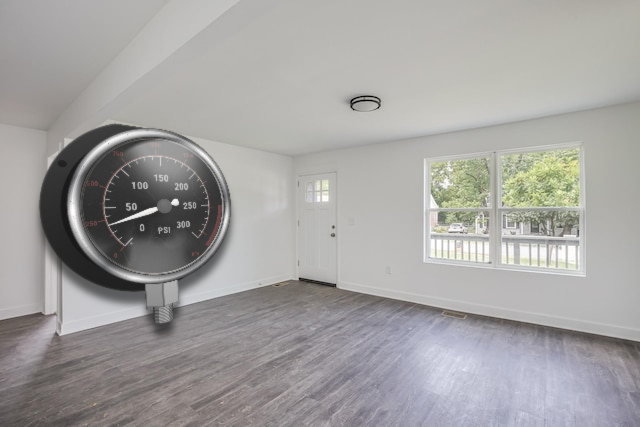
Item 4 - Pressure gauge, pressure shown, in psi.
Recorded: 30 psi
